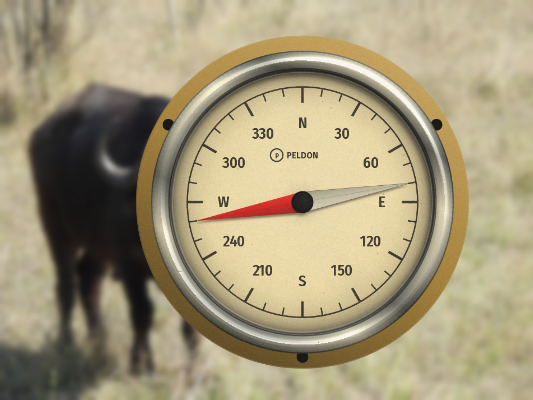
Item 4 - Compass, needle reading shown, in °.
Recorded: 260 °
